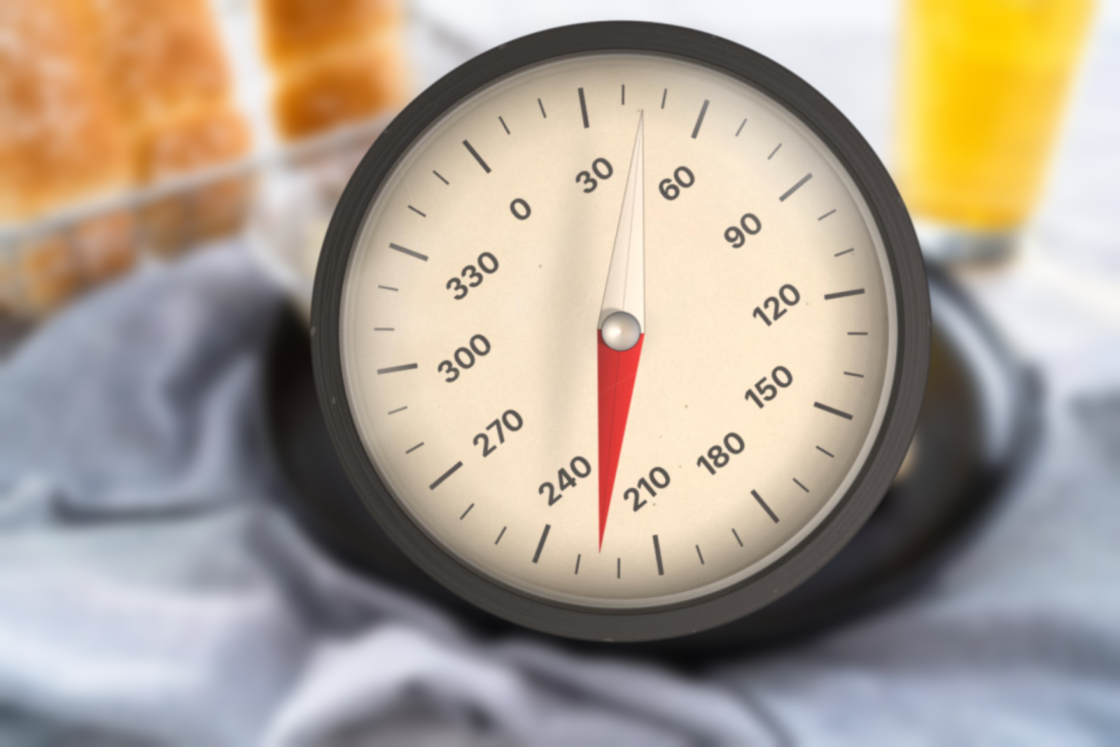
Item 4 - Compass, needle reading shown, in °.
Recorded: 225 °
